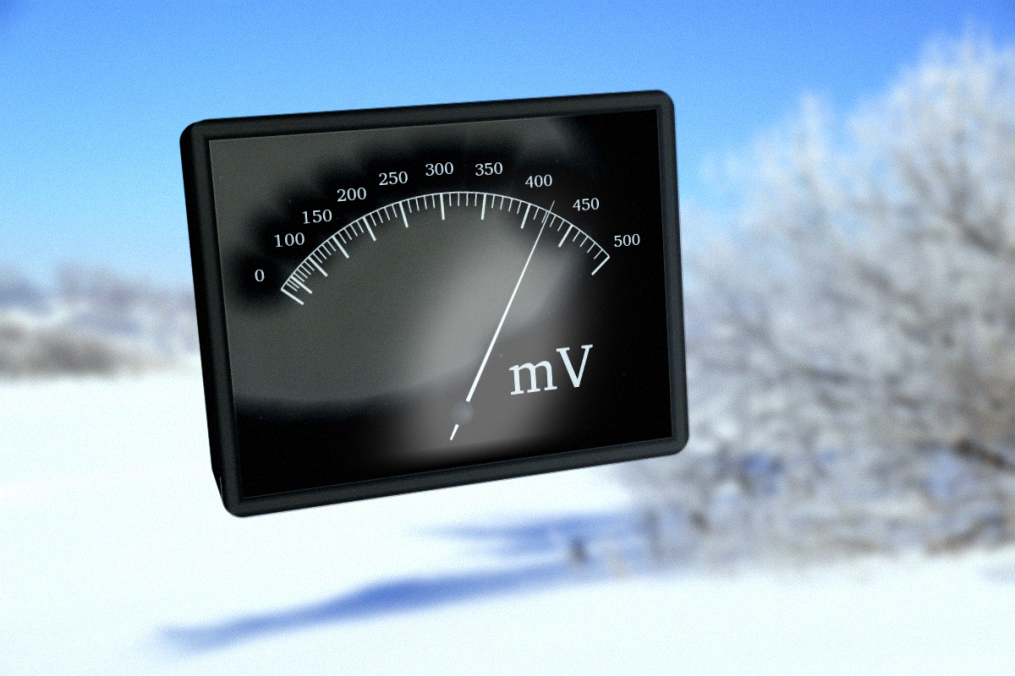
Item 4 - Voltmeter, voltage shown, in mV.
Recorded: 420 mV
